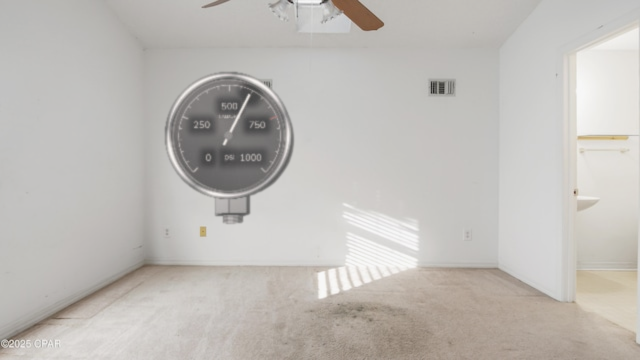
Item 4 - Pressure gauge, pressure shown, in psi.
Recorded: 600 psi
